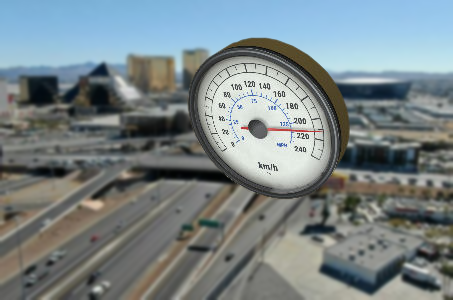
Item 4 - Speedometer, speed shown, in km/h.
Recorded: 210 km/h
